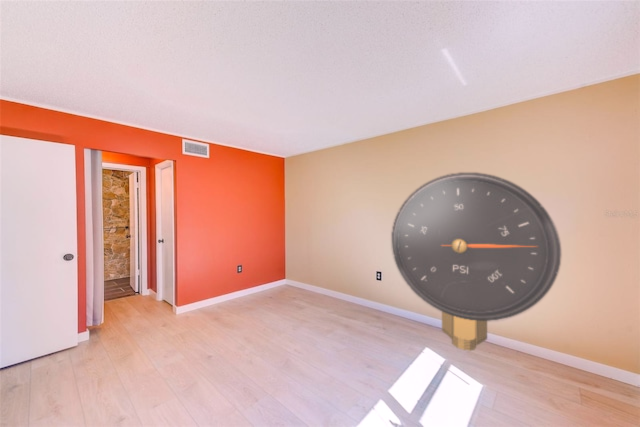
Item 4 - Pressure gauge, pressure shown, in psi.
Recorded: 82.5 psi
